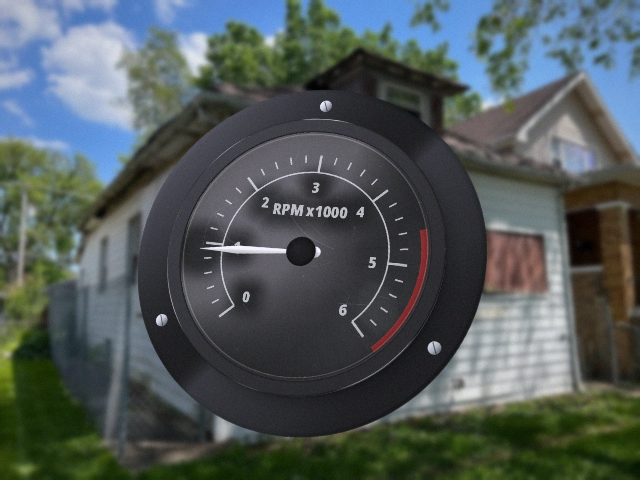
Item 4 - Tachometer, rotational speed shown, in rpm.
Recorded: 900 rpm
